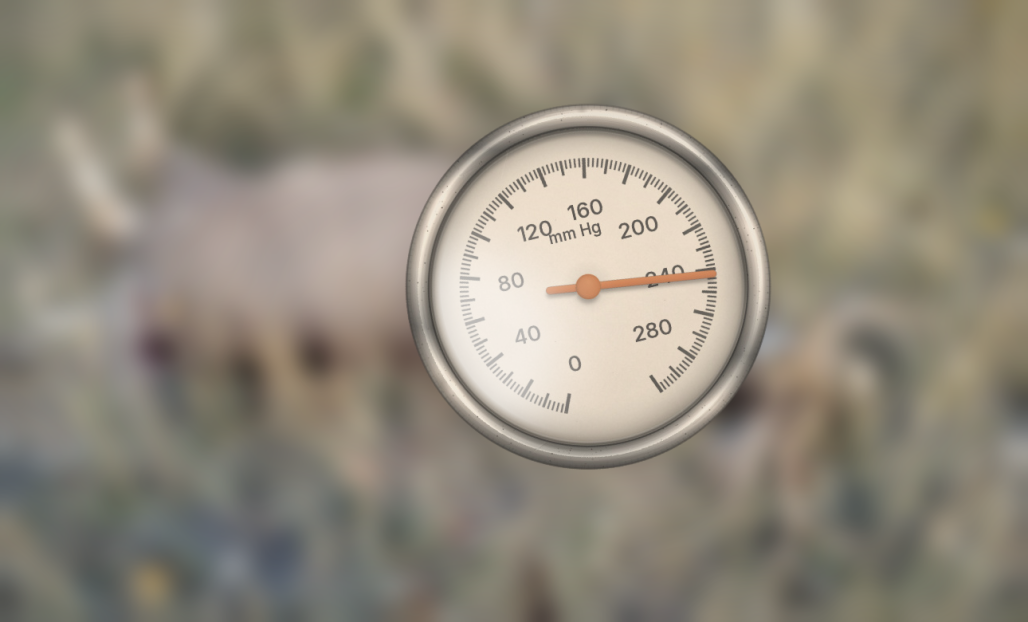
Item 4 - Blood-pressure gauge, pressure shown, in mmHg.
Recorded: 242 mmHg
